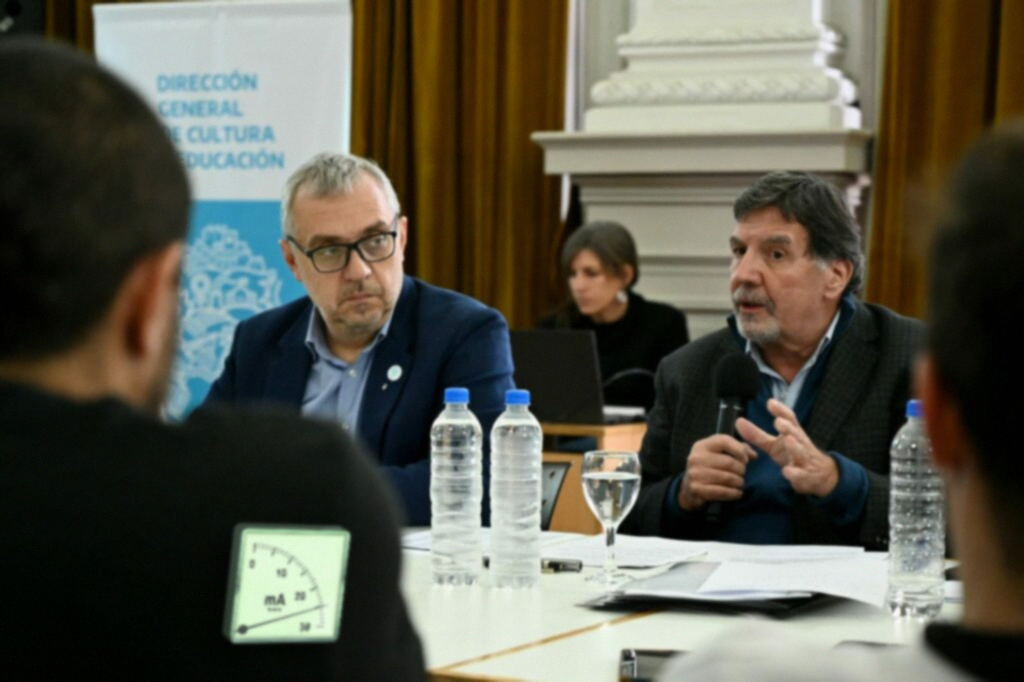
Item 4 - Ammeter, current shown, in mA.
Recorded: 25 mA
